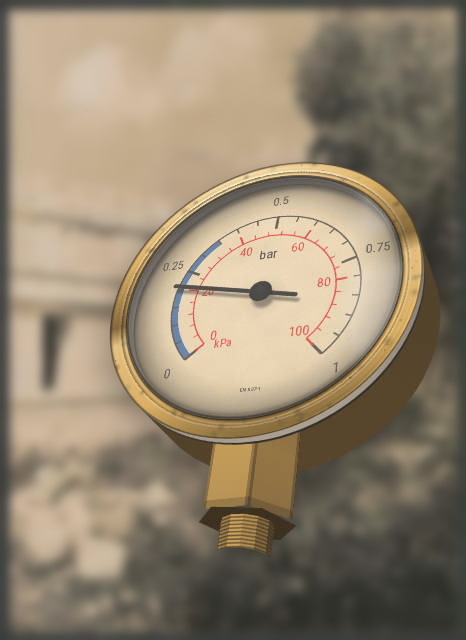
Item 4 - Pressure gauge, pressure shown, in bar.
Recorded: 0.2 bar
